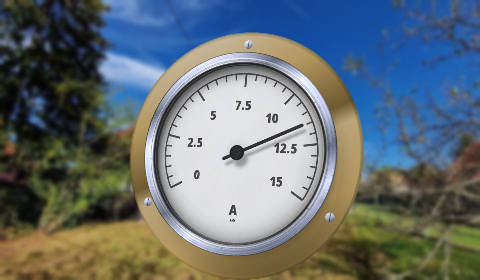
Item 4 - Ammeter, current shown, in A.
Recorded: 11.5 A
